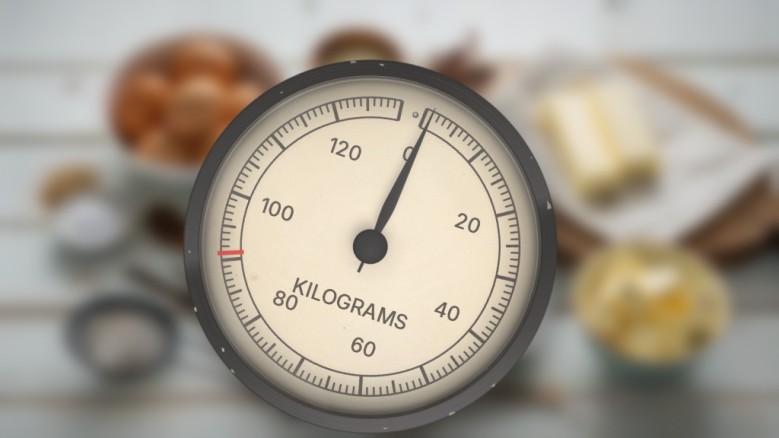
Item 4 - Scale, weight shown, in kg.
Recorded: 1 kg
